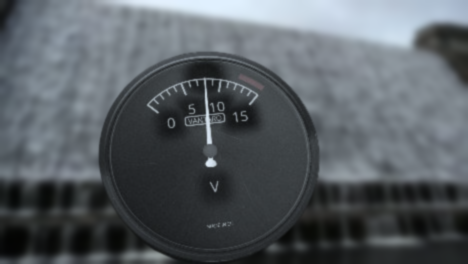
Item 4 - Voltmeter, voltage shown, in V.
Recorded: 8 V
